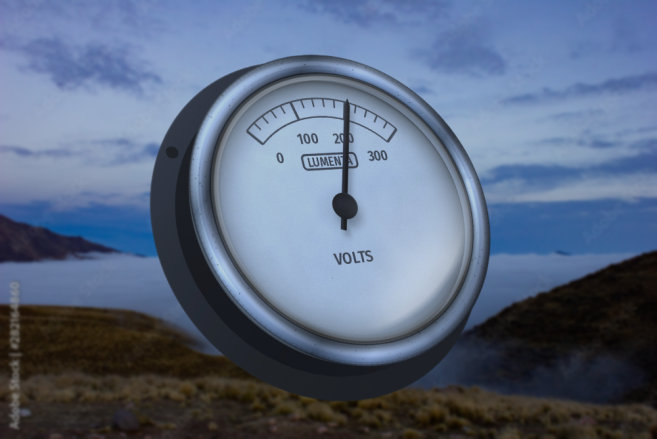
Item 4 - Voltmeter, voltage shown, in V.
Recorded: 200 V
